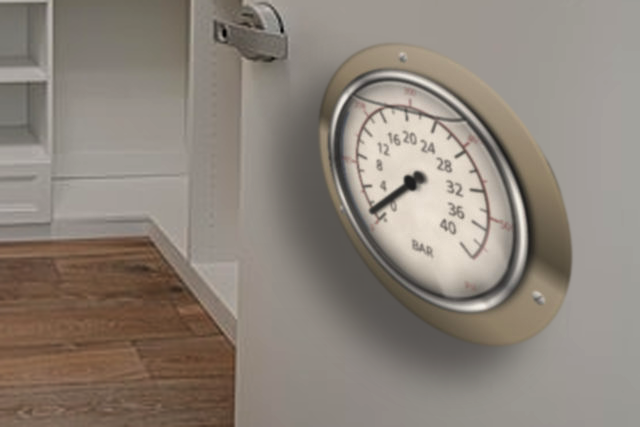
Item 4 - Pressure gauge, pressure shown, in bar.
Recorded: 1 bar
